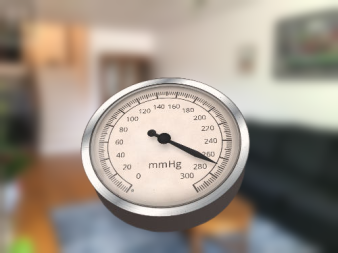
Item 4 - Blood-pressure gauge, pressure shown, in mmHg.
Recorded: 270 mmHg
